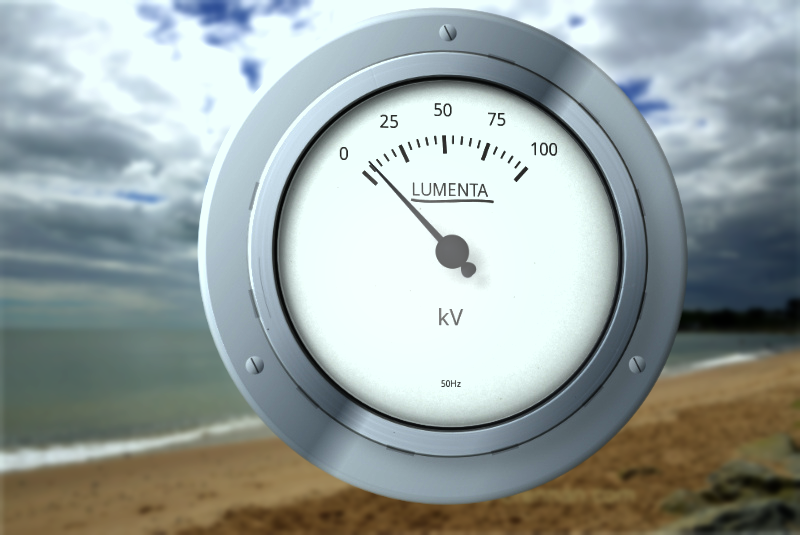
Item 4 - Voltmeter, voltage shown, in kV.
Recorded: 5 kV
